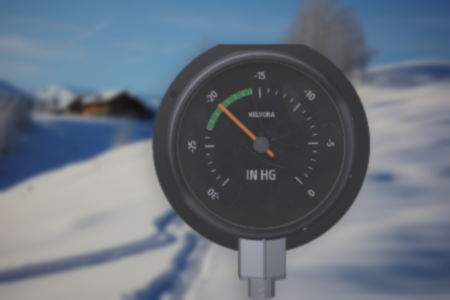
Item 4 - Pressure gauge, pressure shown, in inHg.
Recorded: -20 inHg
